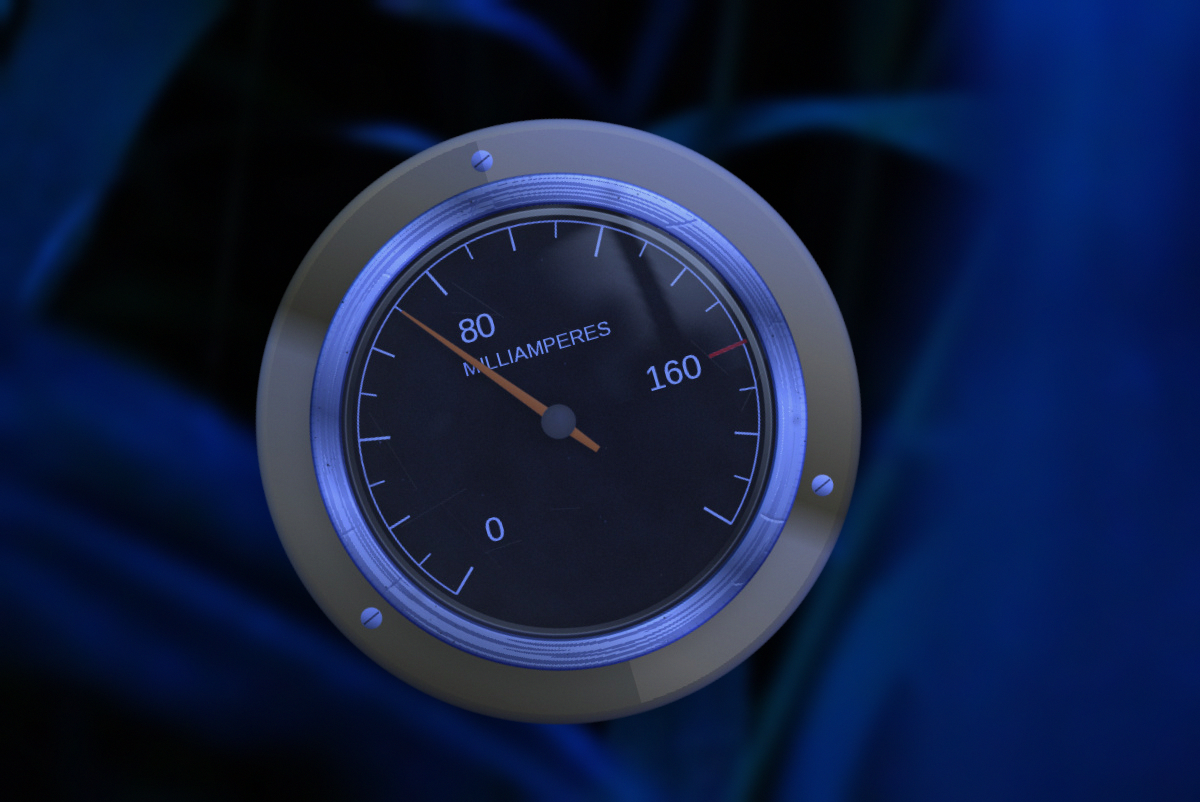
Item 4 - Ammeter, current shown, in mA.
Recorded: 70 mA
